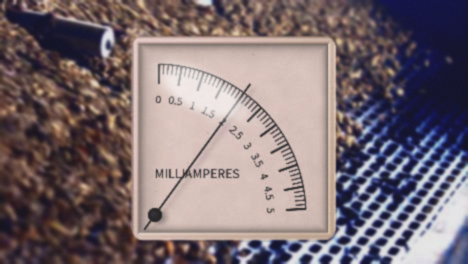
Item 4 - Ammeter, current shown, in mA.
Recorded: 2 mA
